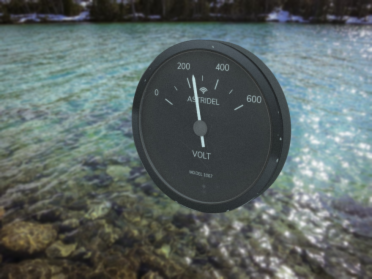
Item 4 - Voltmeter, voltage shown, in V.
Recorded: 250 V
